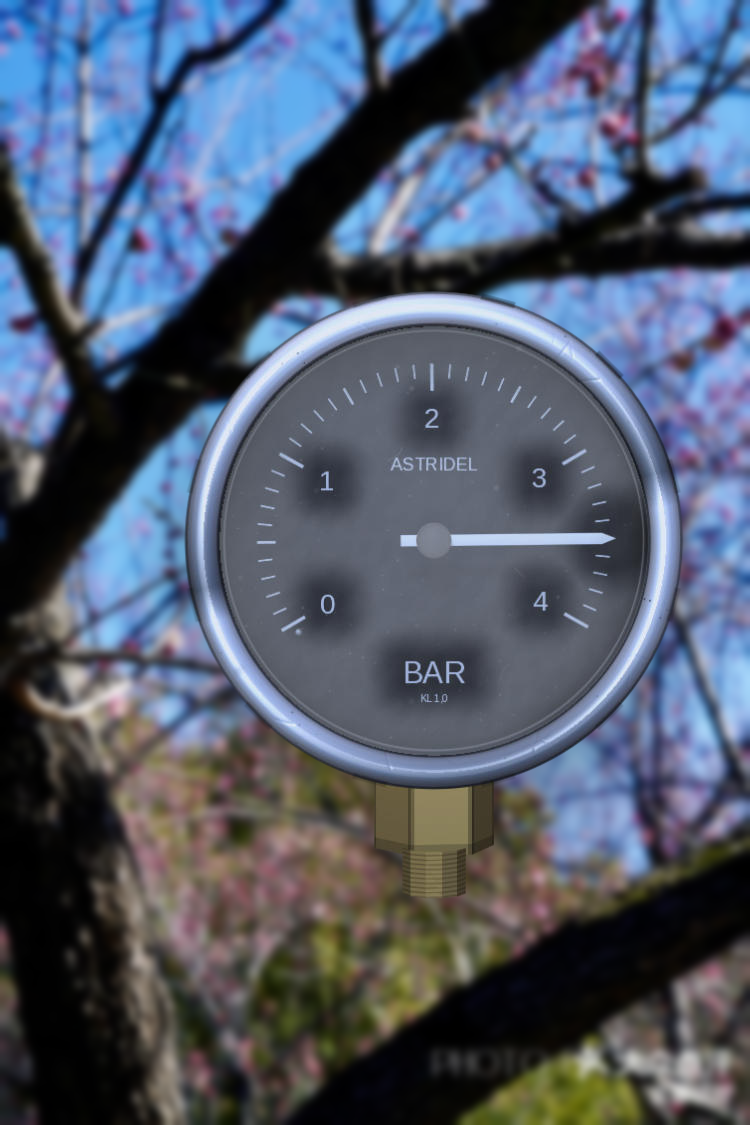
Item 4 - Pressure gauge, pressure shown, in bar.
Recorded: 3.5 bar
